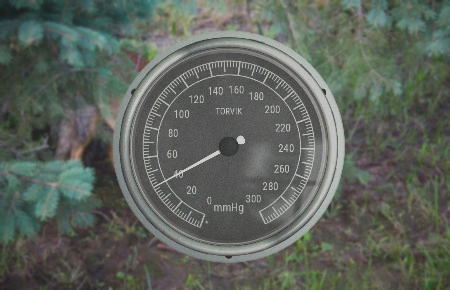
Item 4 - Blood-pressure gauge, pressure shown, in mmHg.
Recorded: 40 mmHg
